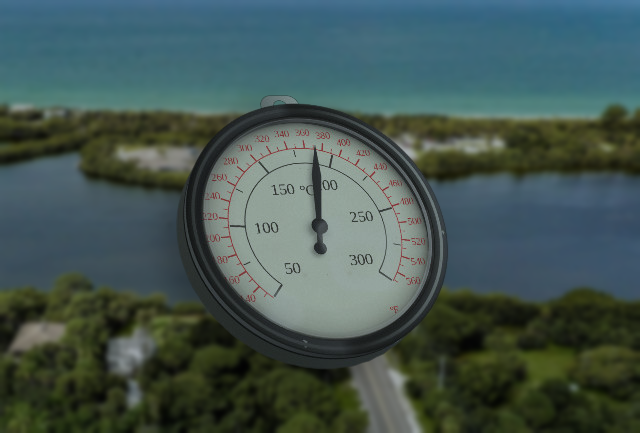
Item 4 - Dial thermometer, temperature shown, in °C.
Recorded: 187.5 °C
